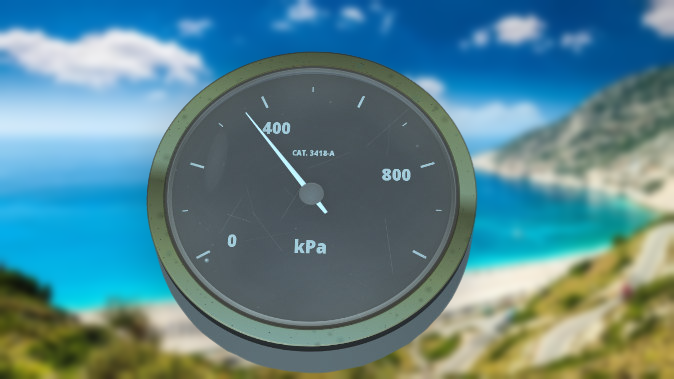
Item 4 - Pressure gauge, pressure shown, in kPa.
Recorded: 350 kPa
